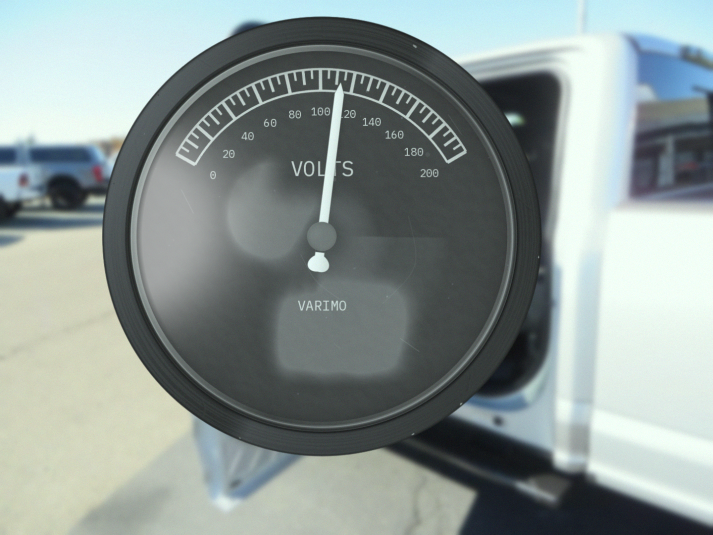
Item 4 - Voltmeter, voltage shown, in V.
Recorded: 112.5 V
